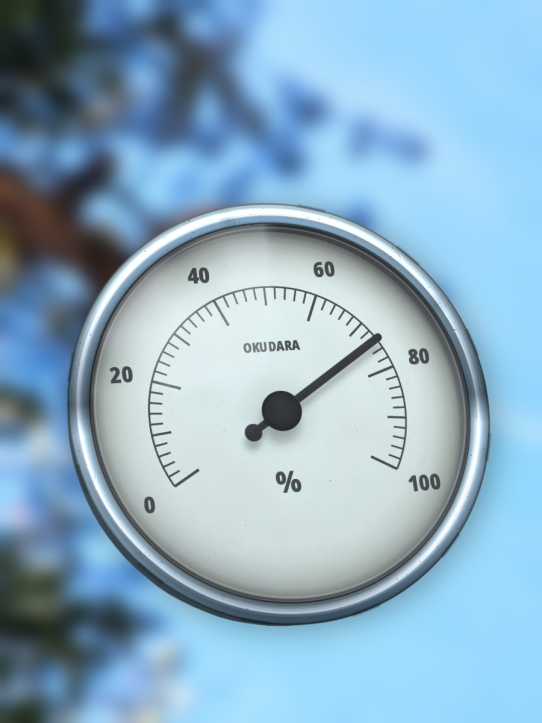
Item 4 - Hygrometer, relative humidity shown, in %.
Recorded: 74 %
